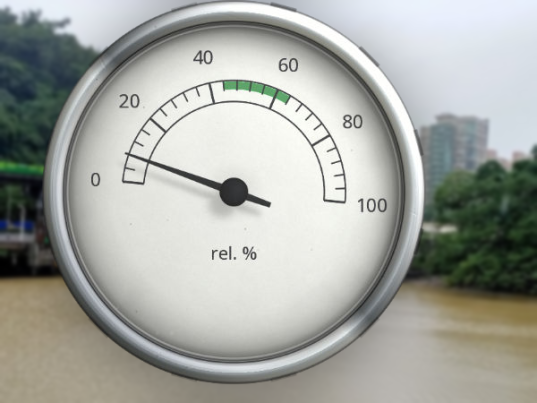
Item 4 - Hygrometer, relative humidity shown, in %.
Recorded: 8 %
